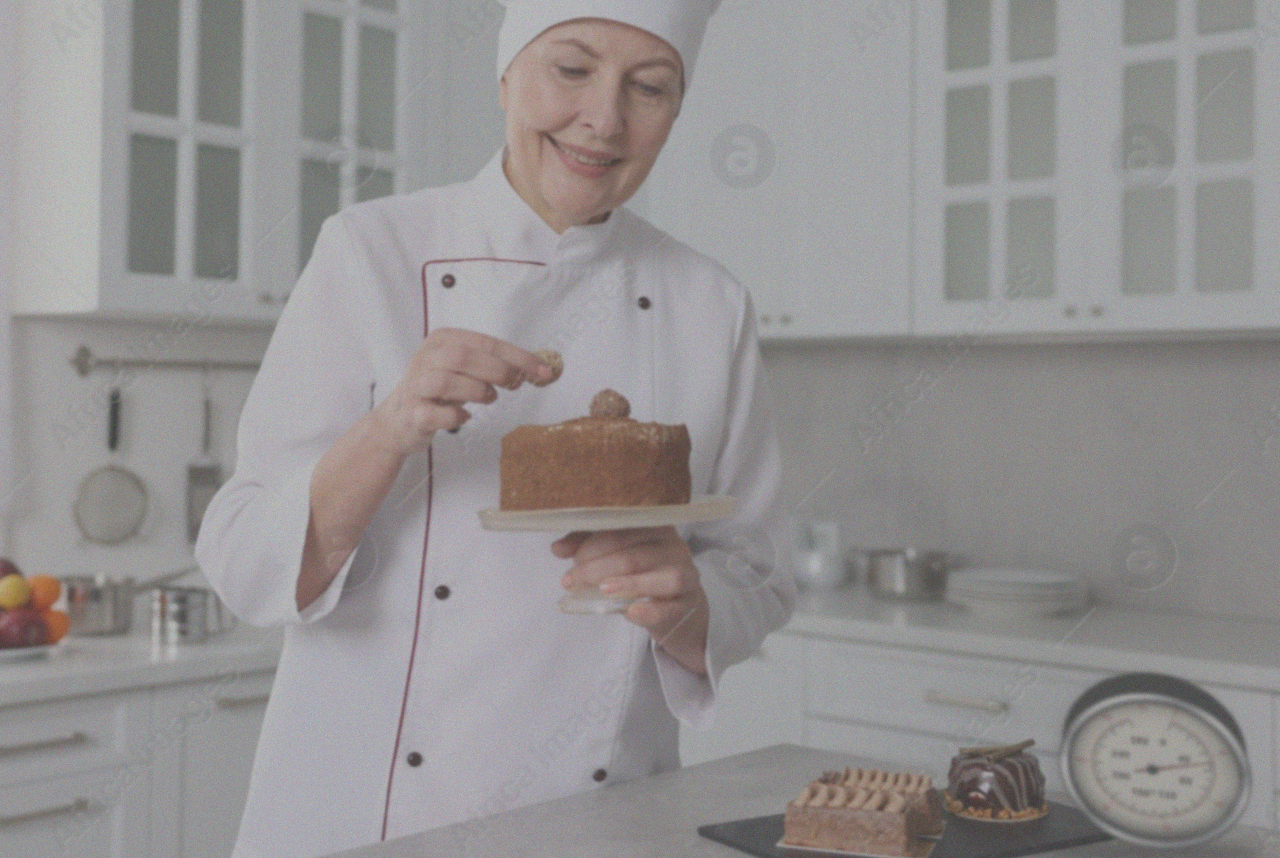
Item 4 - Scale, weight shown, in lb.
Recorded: 50 lb
